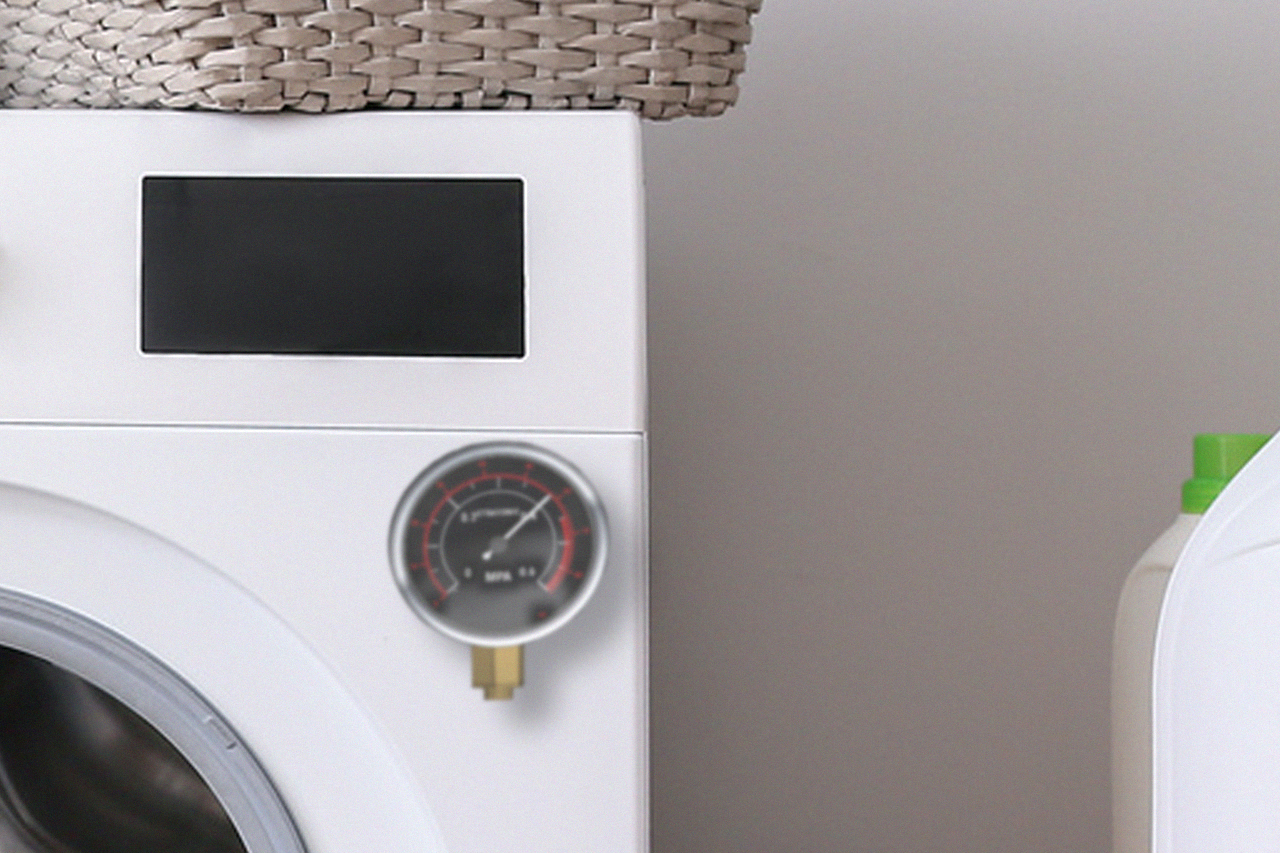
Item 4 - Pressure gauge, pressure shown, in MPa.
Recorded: 0.4 MPa
